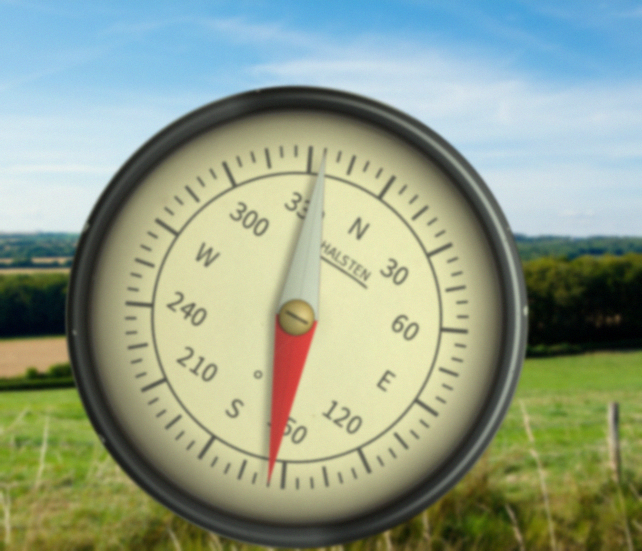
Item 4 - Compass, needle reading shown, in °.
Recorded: 155 °
